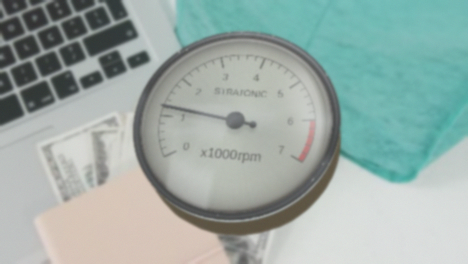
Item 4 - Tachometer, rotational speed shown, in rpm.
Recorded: 1200 rpm
